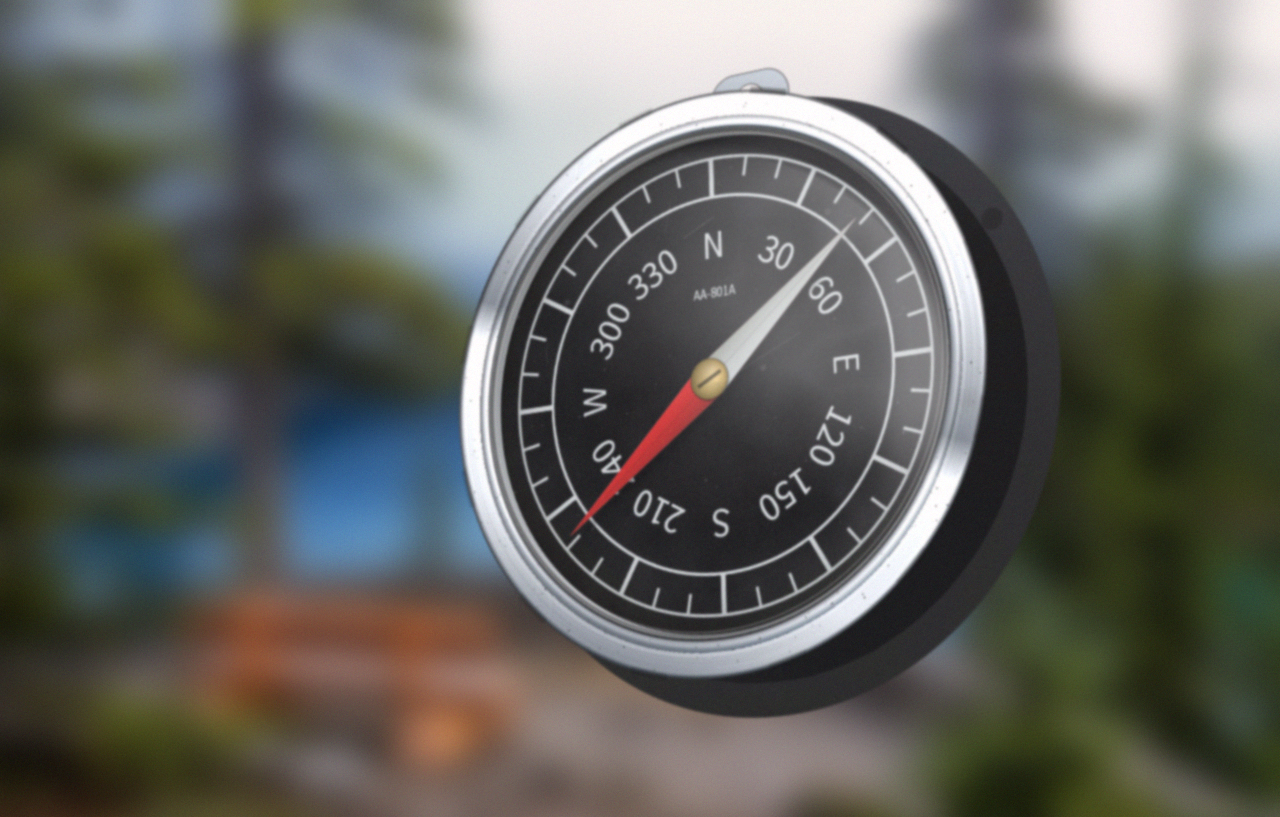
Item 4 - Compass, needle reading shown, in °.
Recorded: 230 °
